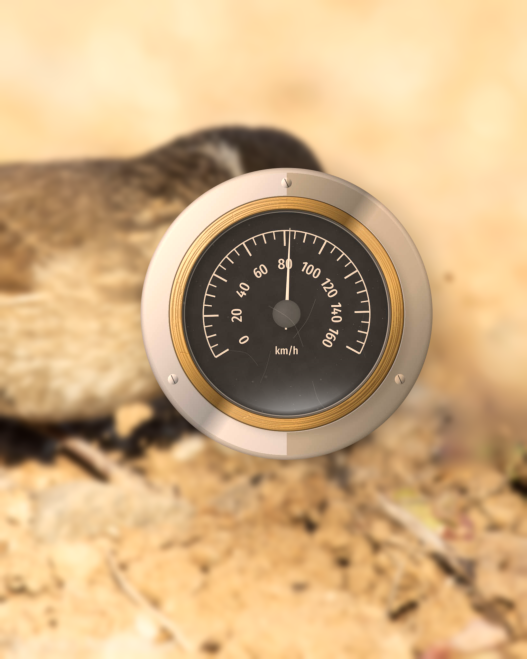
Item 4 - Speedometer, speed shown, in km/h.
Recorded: 82.5 km/h
